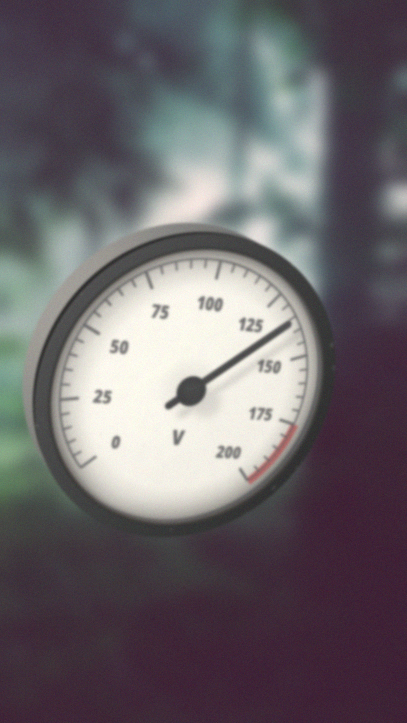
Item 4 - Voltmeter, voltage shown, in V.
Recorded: 135 V
